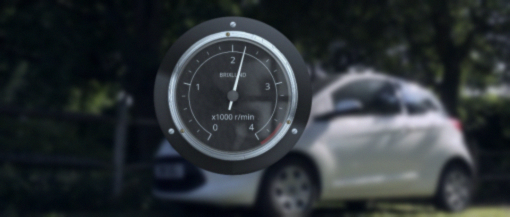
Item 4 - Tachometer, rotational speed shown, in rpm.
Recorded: 2200 rpm
